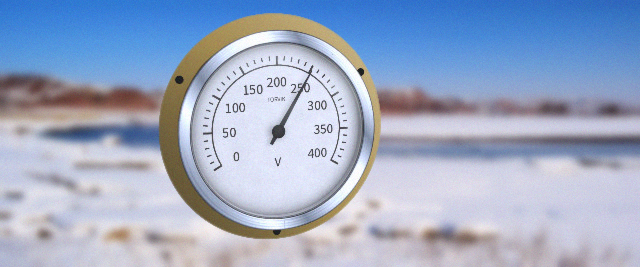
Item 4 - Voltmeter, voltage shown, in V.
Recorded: 250 V
